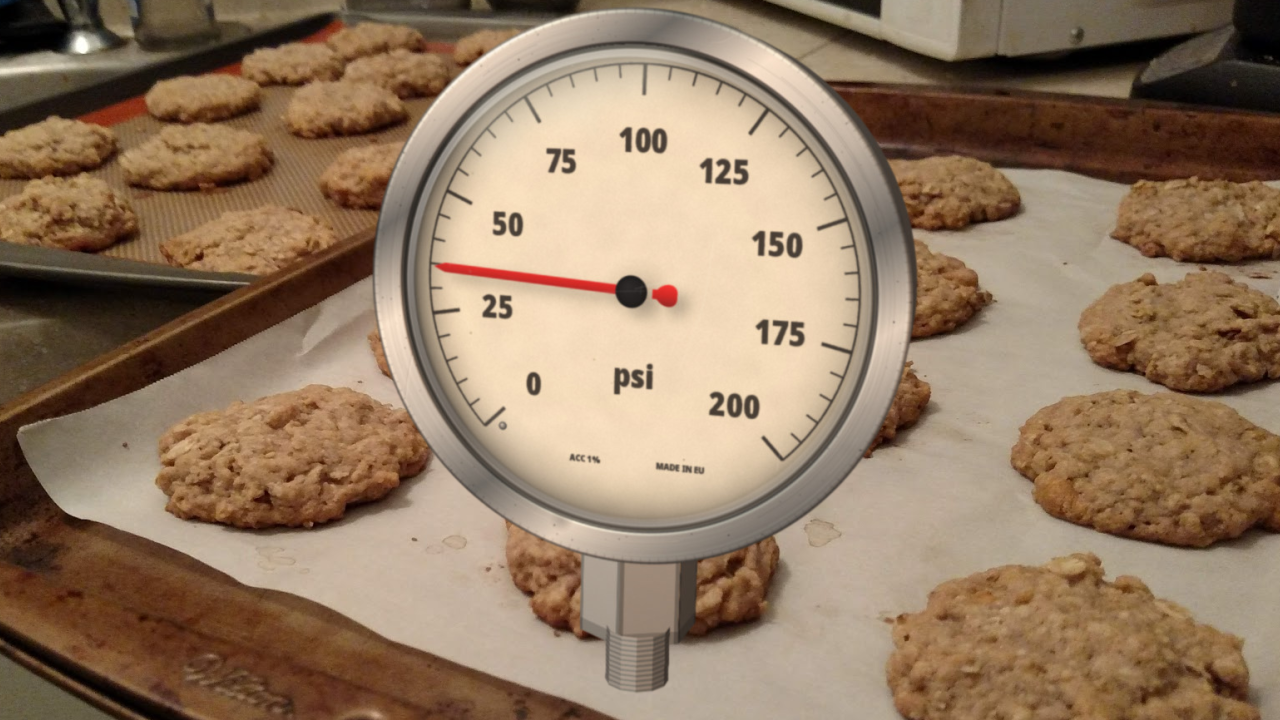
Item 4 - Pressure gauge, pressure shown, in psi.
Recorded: 35 psi
